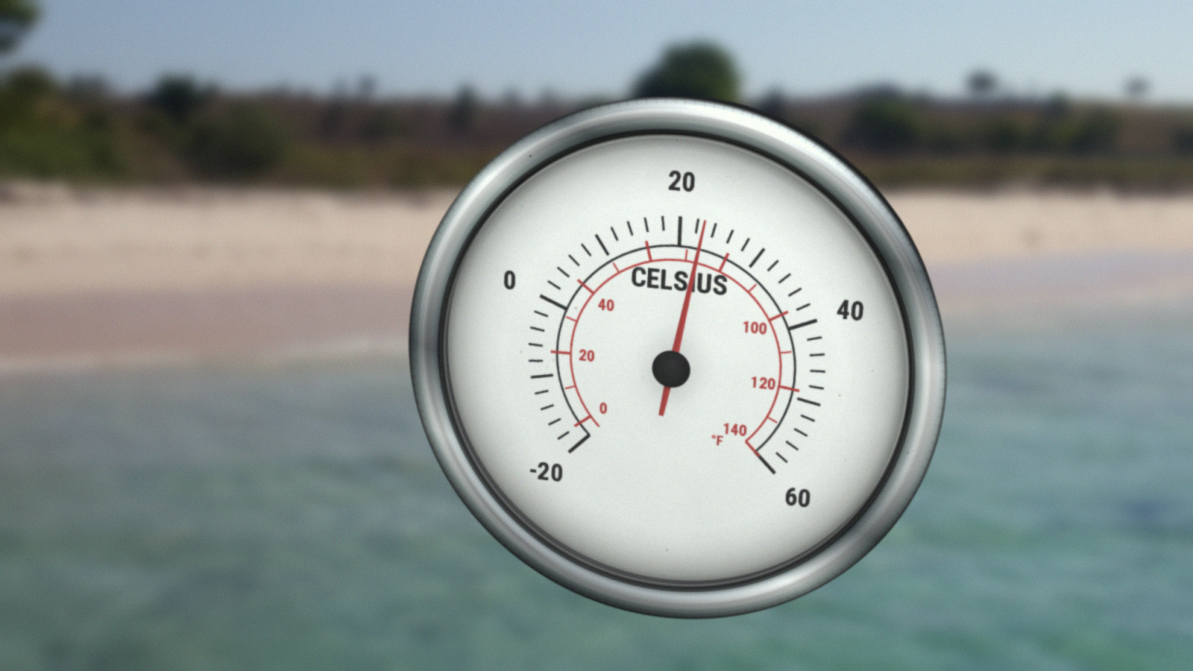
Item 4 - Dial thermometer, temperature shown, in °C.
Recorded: 23 °C
